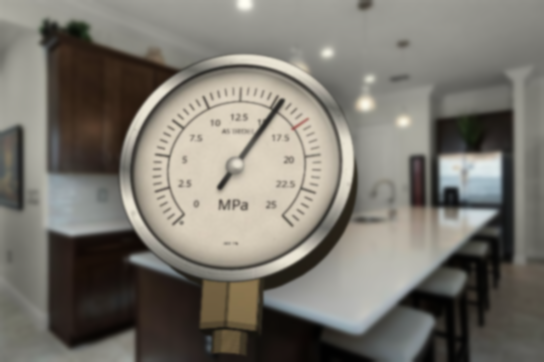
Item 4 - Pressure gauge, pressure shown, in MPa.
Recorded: 15.5 MPa
